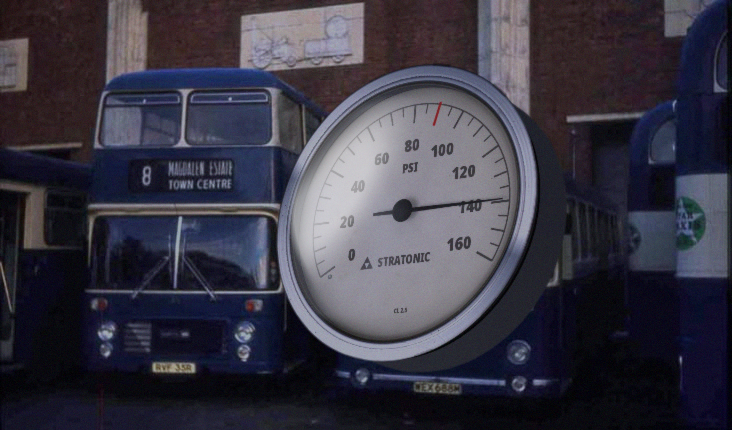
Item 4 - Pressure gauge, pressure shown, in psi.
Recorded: 140 psi
